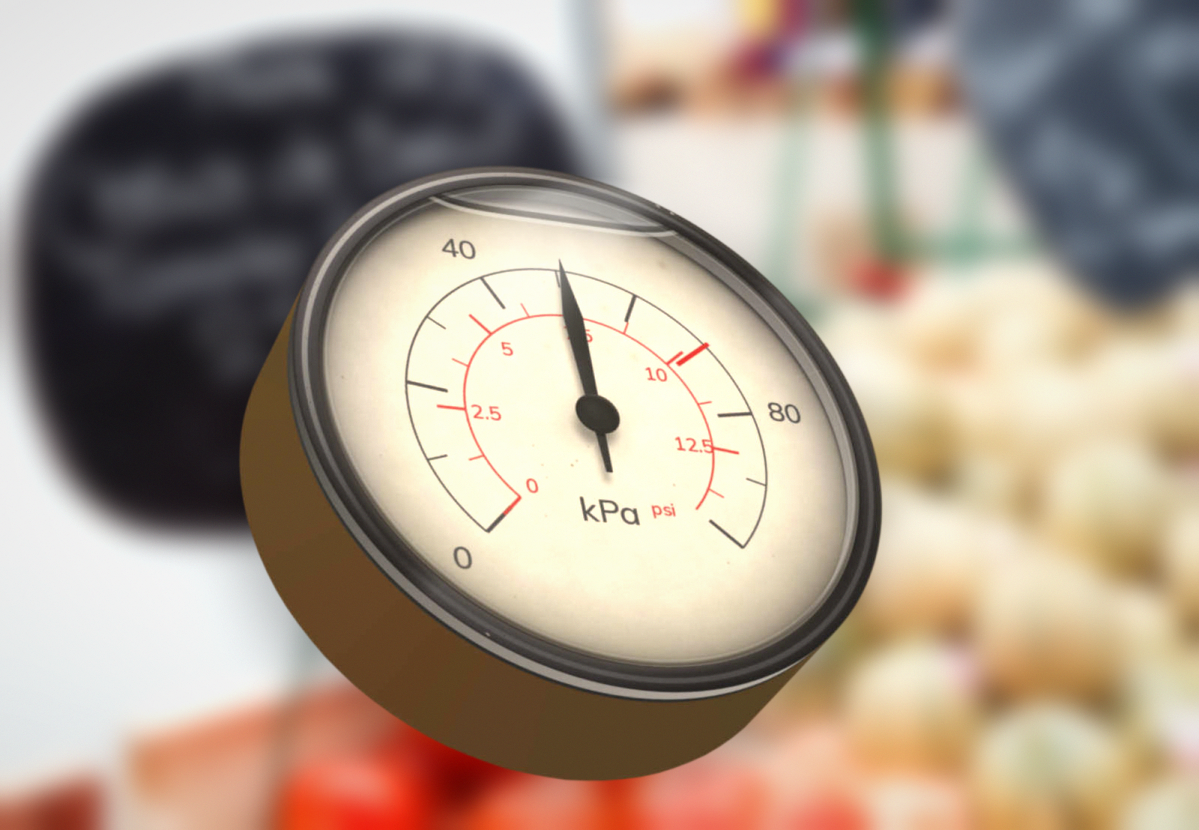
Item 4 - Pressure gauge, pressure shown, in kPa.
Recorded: 50 kPa
